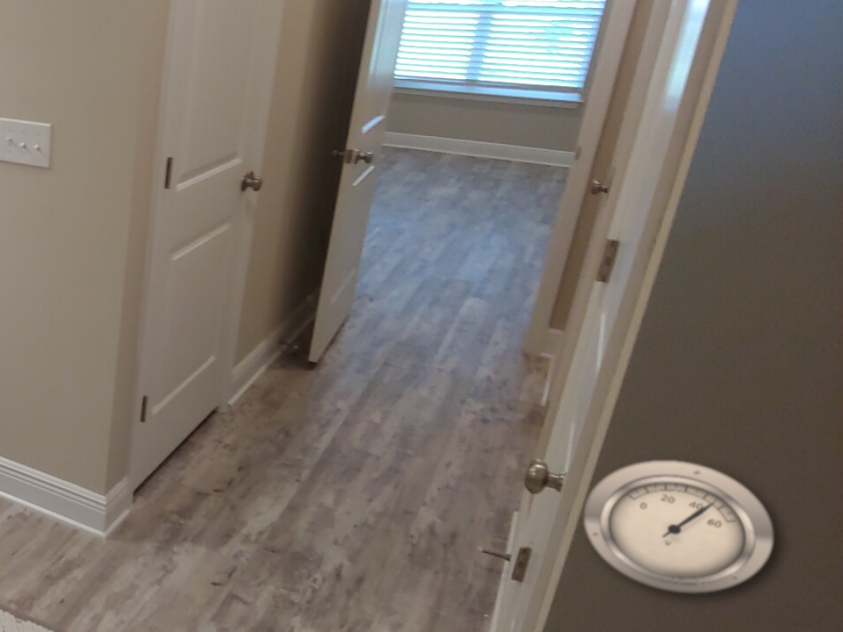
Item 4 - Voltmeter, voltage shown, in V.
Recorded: 45 V
